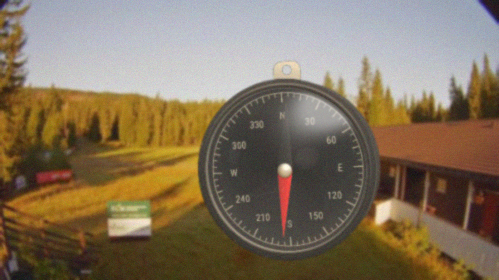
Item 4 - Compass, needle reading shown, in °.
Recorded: 185 °
